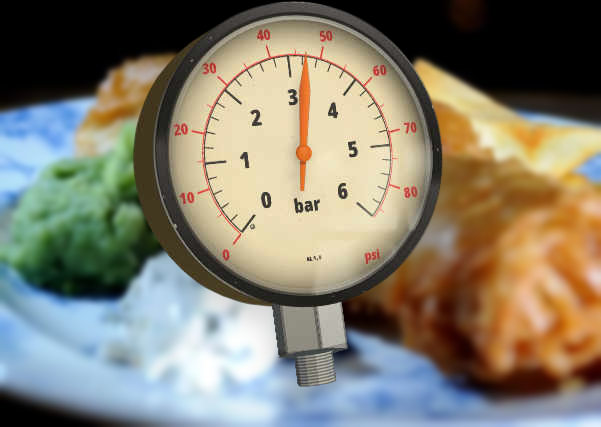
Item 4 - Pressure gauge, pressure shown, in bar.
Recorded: 3.2 bar
